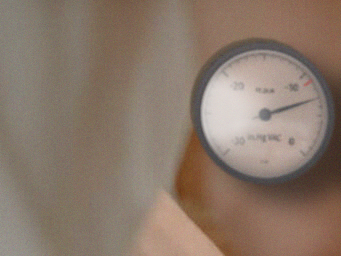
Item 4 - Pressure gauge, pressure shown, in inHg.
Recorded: -7 inHg
